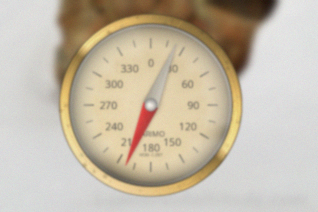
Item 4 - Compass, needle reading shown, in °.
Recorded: 202.5 °
